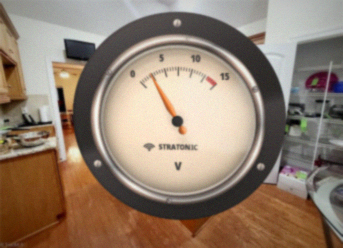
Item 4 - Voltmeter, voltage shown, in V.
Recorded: 2.5 V
